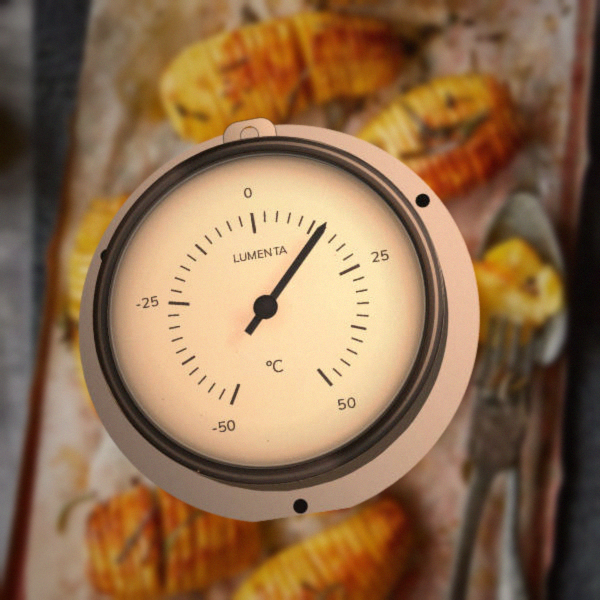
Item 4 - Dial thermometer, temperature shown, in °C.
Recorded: 15 °C
